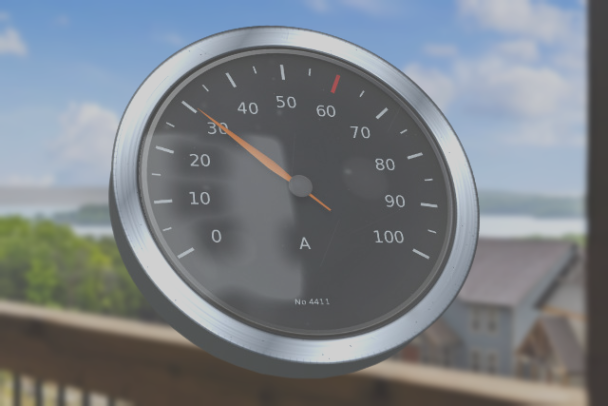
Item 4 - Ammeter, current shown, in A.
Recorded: 30 A
